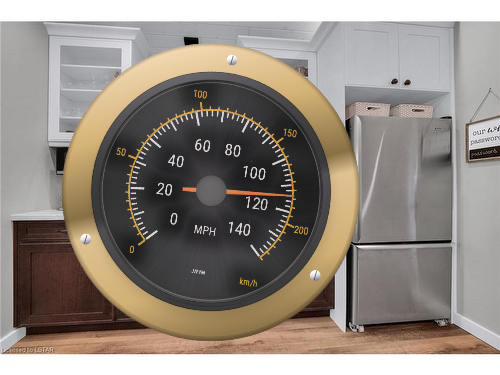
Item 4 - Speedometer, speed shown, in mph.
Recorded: 114 mph
